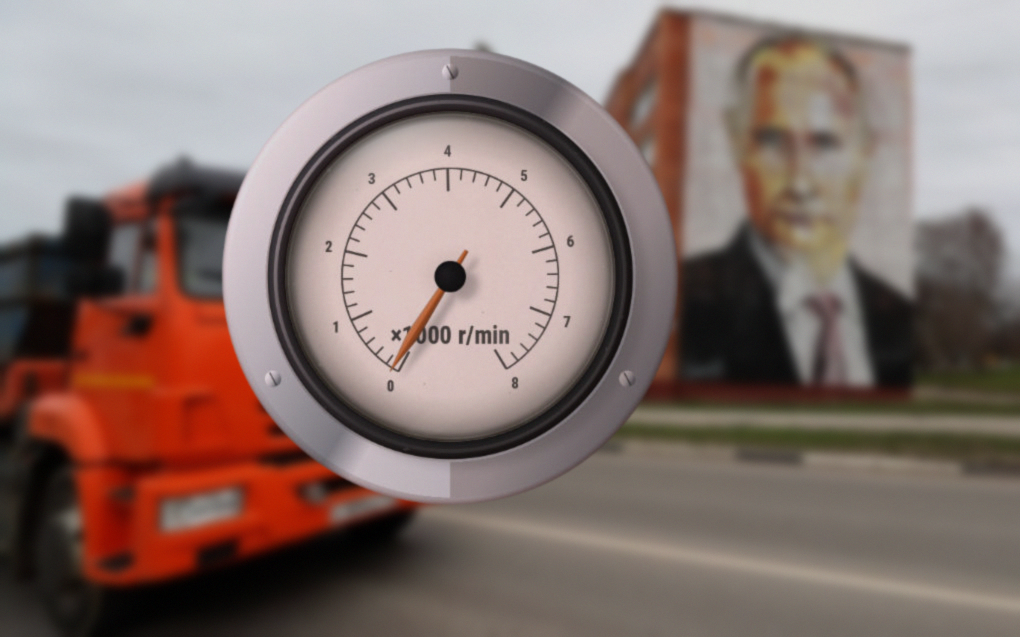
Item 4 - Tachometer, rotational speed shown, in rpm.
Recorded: 100 rpm
